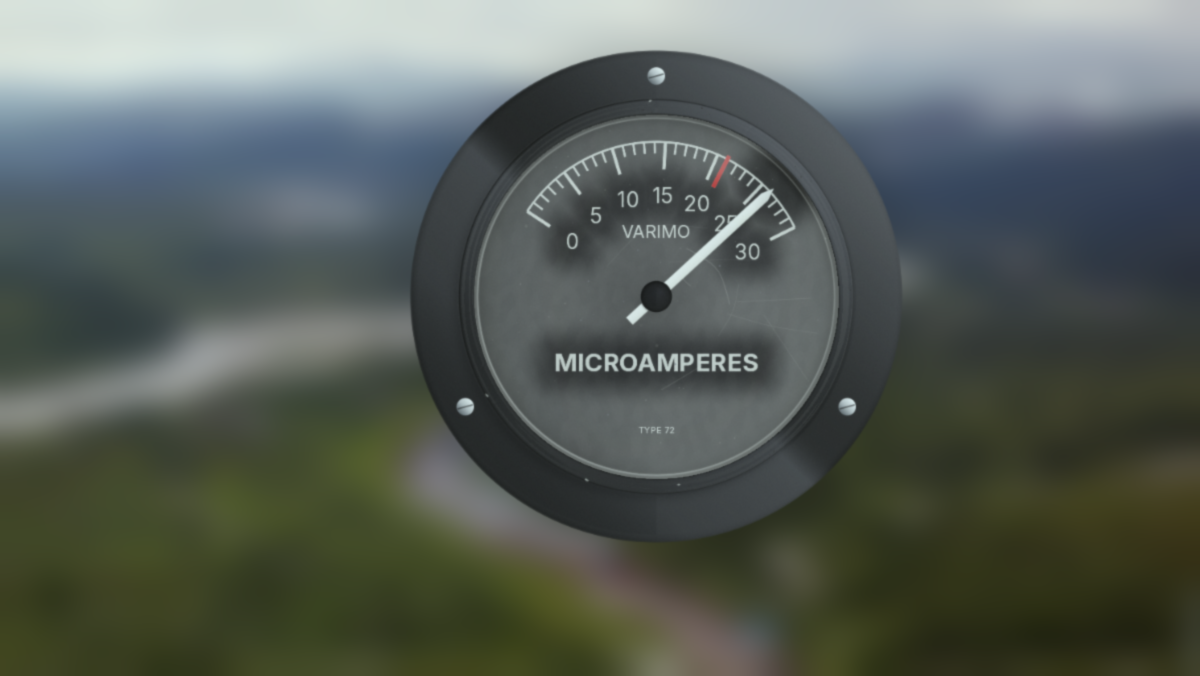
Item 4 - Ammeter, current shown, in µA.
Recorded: 26 µA
